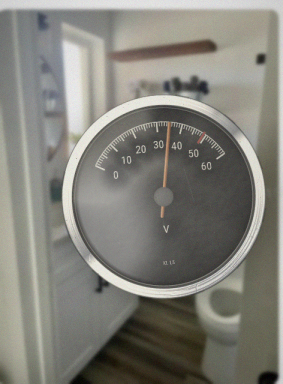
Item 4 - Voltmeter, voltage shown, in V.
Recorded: 35 V
